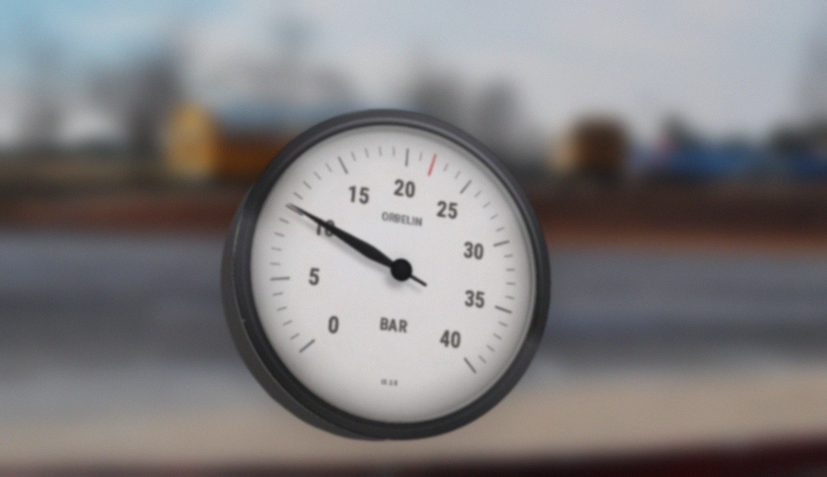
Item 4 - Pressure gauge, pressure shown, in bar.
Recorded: 10 bar
